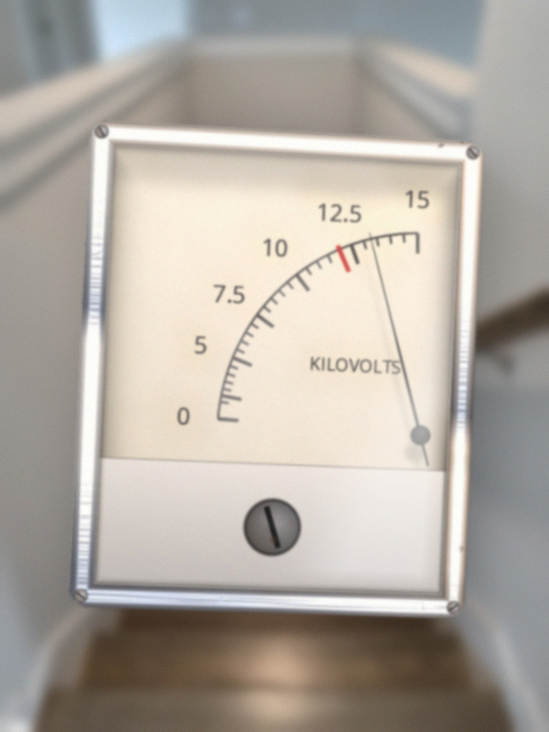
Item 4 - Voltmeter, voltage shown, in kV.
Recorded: 13.25 kV
